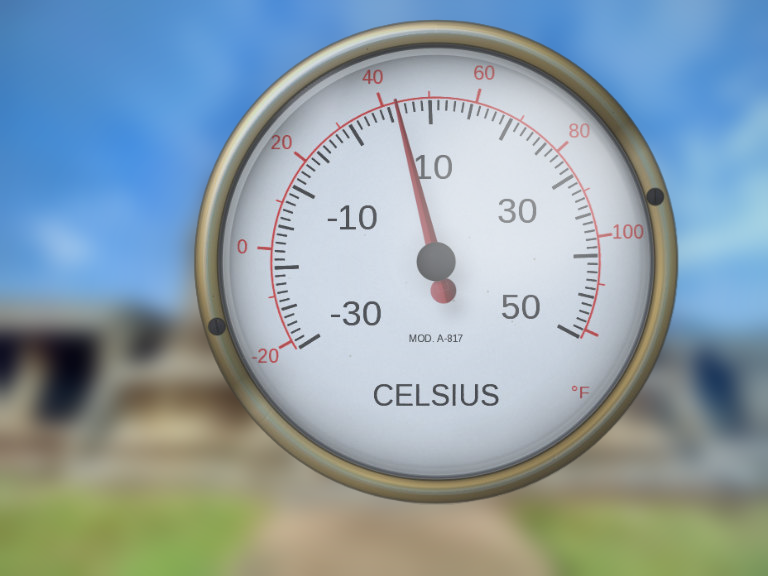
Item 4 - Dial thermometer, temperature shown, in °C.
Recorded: 6 °C
